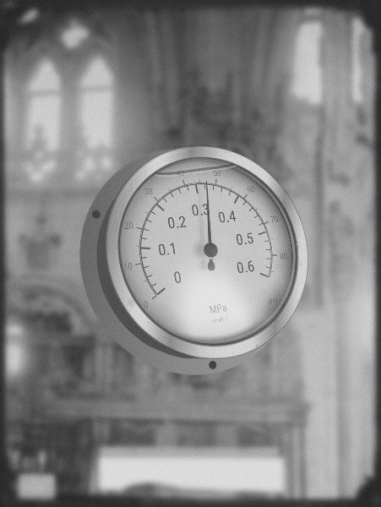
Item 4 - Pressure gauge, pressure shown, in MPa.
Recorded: 0.32 MPa
